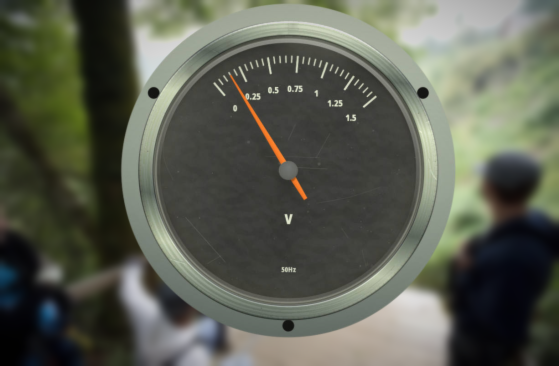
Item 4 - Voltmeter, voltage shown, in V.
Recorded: 0.15 V
